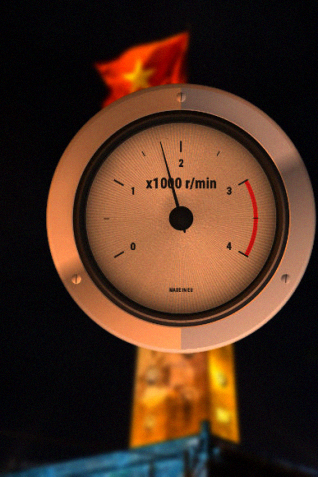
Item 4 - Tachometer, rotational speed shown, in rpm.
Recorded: 1750 rpm
